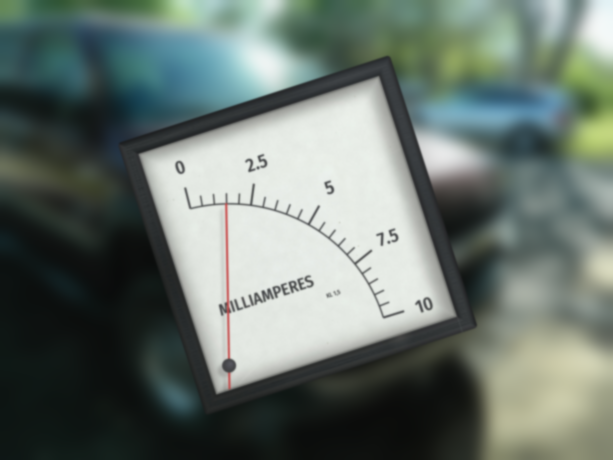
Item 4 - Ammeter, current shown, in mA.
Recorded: 1.5 mA
